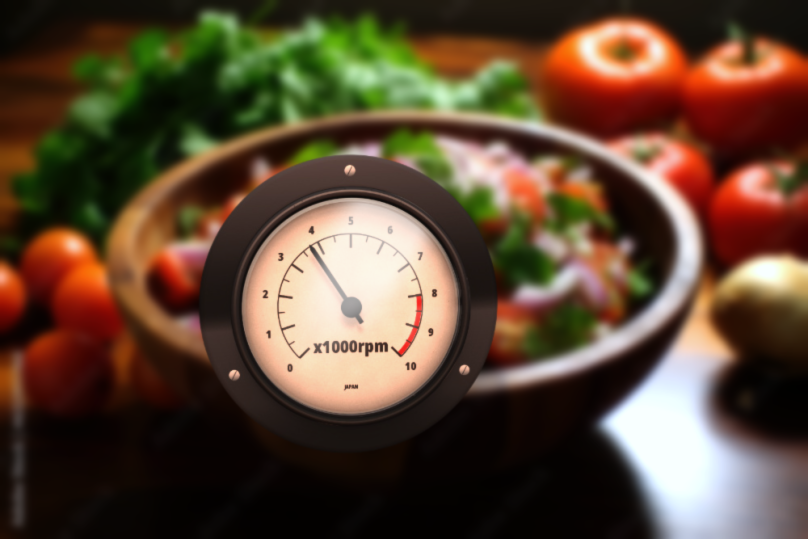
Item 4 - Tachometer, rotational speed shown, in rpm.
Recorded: 3750 rpm
